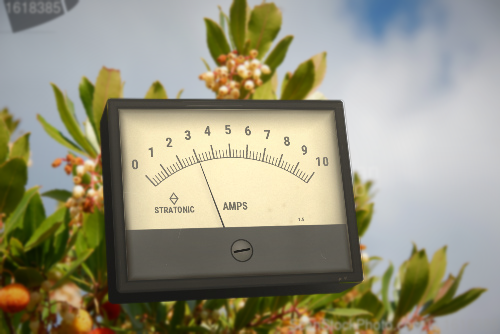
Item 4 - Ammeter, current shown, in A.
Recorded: 3 A
